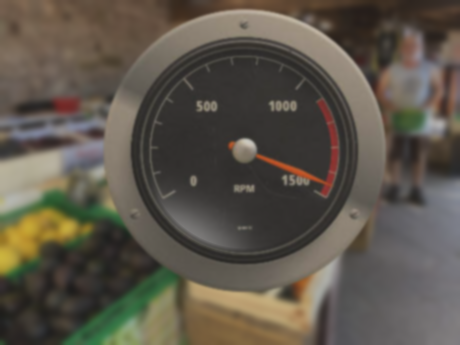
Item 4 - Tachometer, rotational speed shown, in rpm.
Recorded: 1450 rpm
